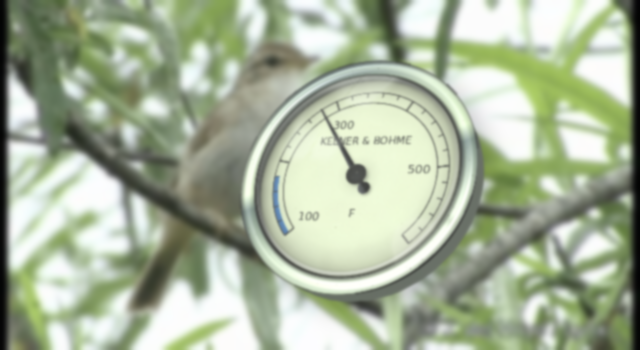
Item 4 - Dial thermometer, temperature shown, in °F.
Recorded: 280 °F
